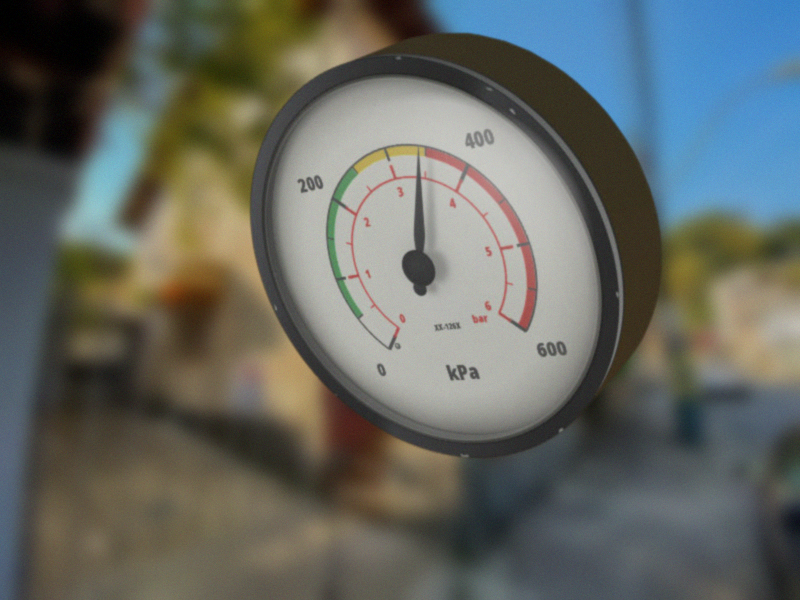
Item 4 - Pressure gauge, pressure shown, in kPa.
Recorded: 350 kPa
